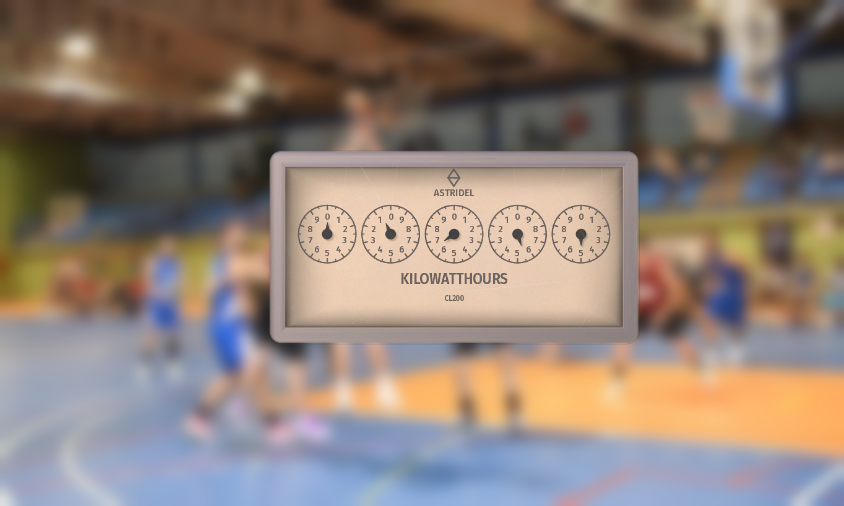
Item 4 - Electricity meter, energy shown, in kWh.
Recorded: 655 kWh
